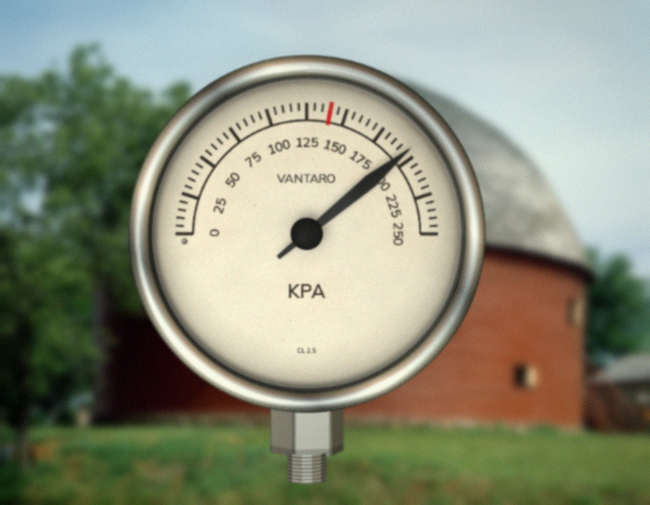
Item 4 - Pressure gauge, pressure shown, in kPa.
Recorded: 195 kPa
